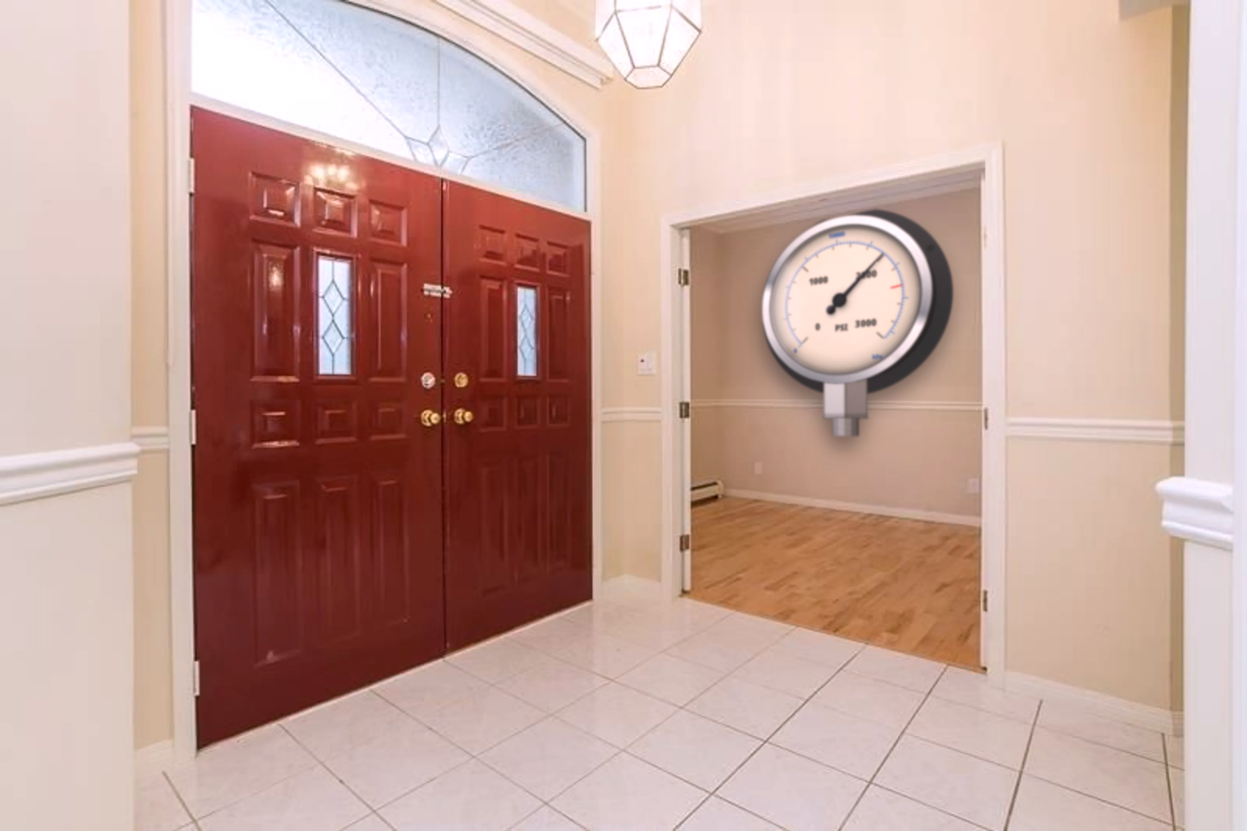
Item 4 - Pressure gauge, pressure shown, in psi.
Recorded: 2000 psi
